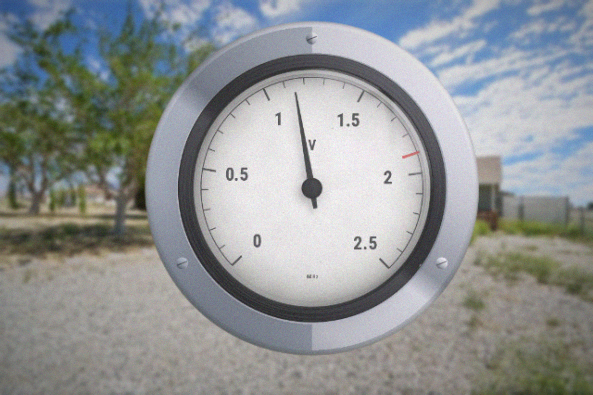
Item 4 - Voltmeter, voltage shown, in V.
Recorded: 1.15 V
